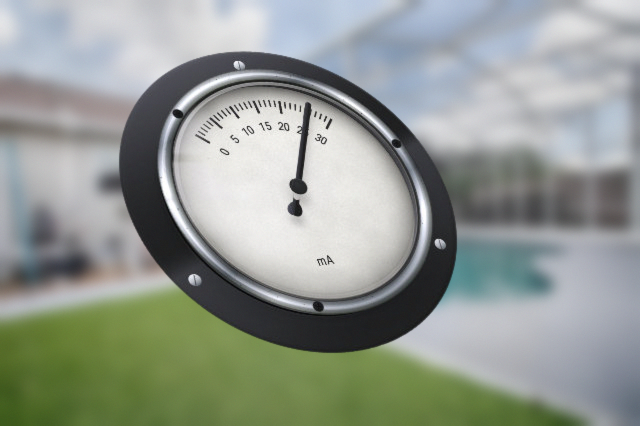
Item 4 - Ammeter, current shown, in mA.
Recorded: 25 mA
